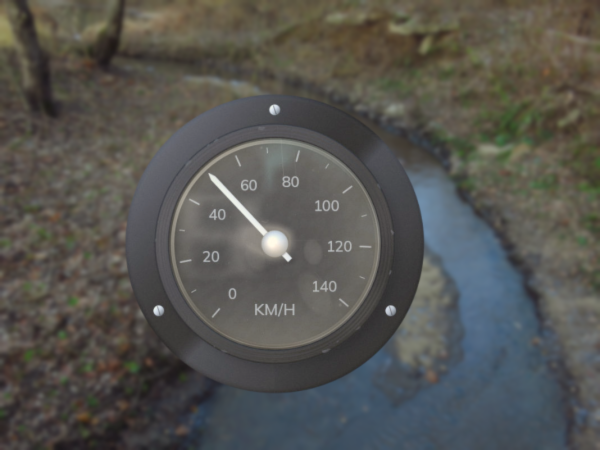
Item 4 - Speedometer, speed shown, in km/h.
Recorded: 50 km/h
